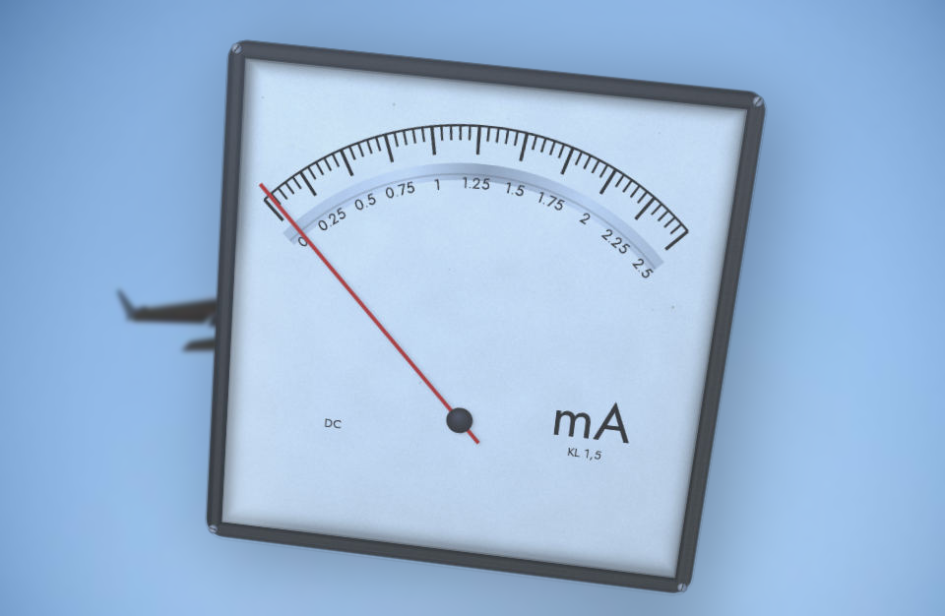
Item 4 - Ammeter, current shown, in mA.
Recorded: 0.05 mA
